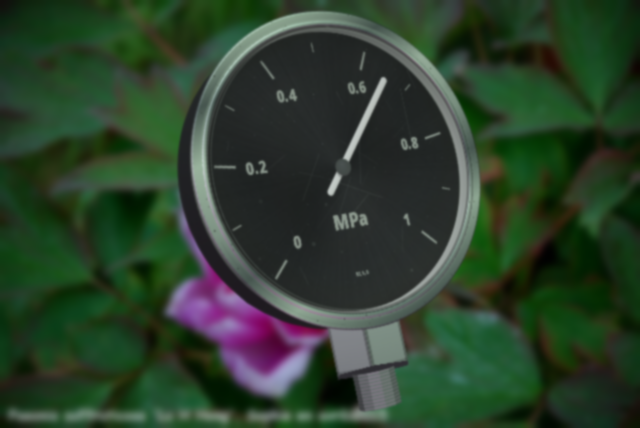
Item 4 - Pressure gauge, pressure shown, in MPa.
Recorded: 0.65 MPa
